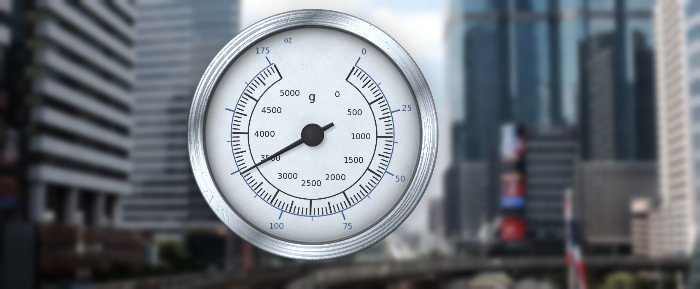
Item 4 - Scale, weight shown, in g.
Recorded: 3500 g
